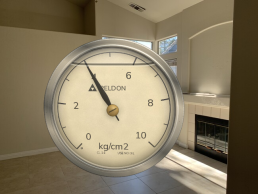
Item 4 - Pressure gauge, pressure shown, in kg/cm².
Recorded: 4 kg/cm²
